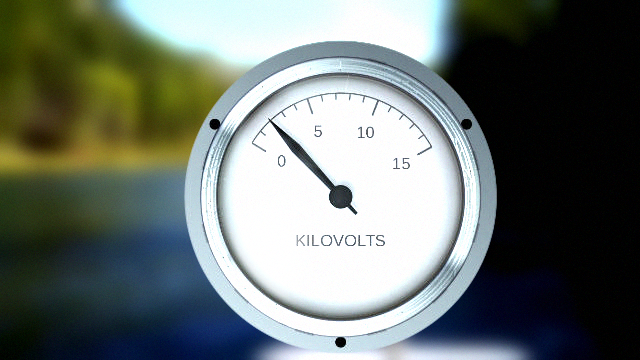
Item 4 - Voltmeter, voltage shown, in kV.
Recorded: 2 kV
